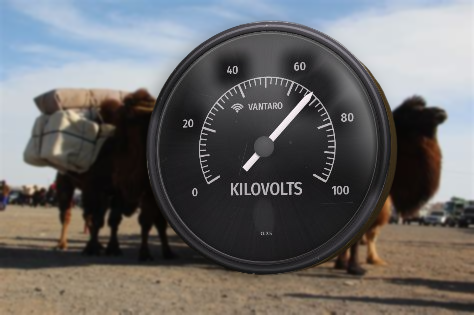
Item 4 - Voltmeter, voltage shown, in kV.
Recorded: 68 kV
